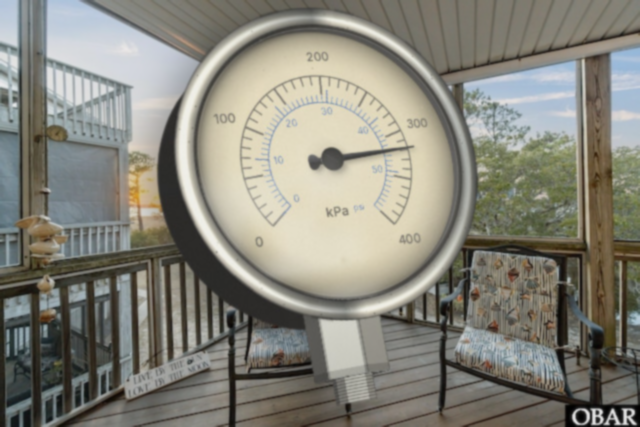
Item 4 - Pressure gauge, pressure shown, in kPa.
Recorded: 320 kPa
